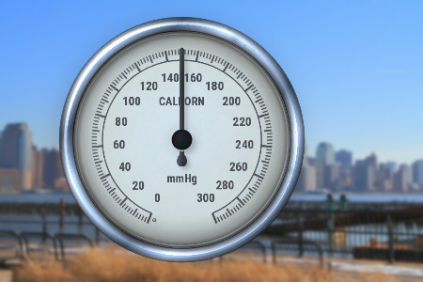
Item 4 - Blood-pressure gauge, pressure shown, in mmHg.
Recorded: 150 mmHg
